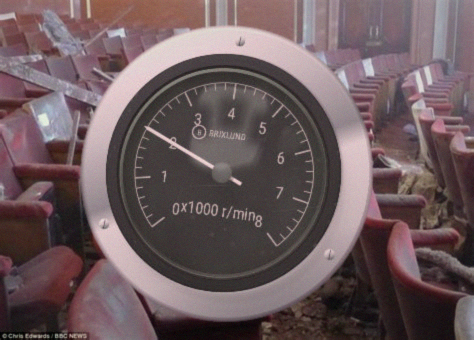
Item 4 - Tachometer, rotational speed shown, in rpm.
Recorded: 2000 rpm
